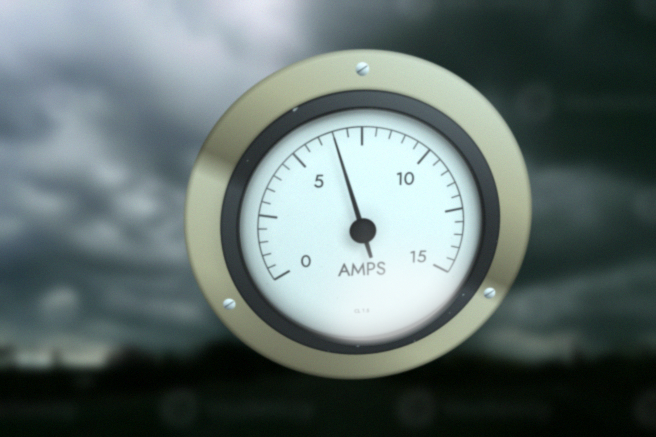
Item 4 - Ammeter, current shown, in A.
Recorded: 6.5 A
